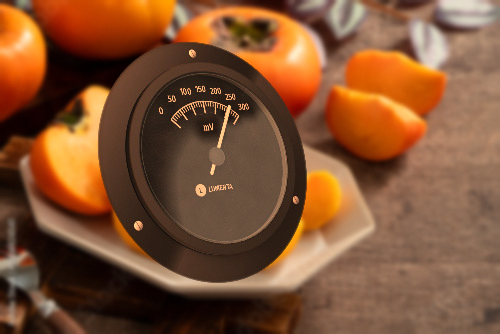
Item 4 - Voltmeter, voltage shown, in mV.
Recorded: 250 mV
